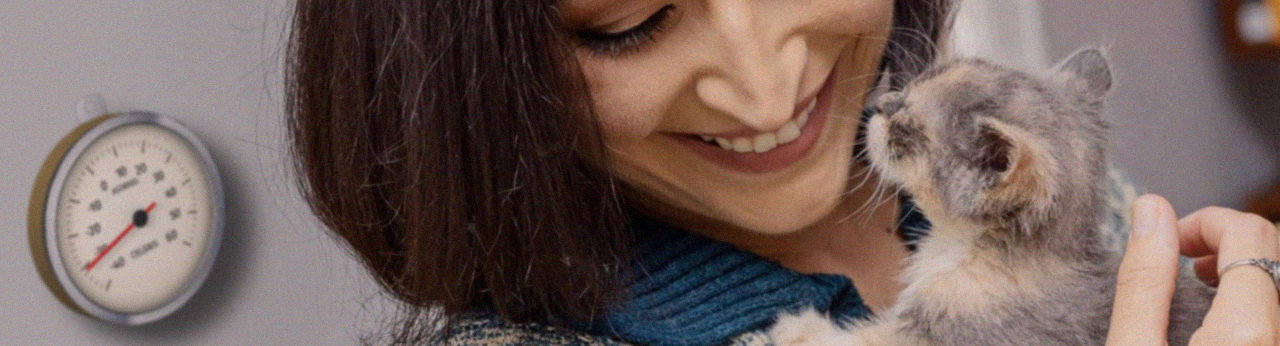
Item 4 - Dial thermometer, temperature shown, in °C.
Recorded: -30 °C
